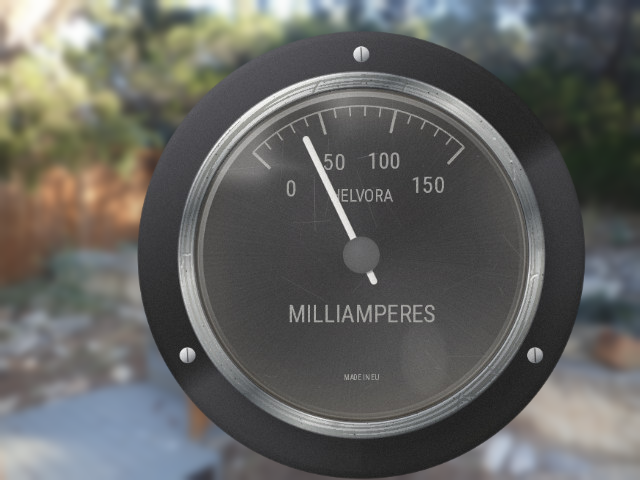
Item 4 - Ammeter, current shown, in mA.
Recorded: 35 mA
